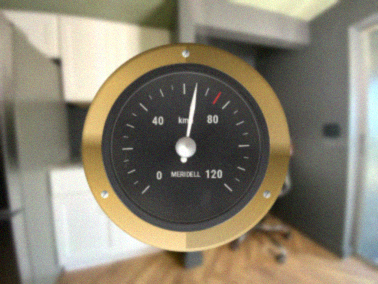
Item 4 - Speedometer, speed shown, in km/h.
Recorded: 65 km/h
